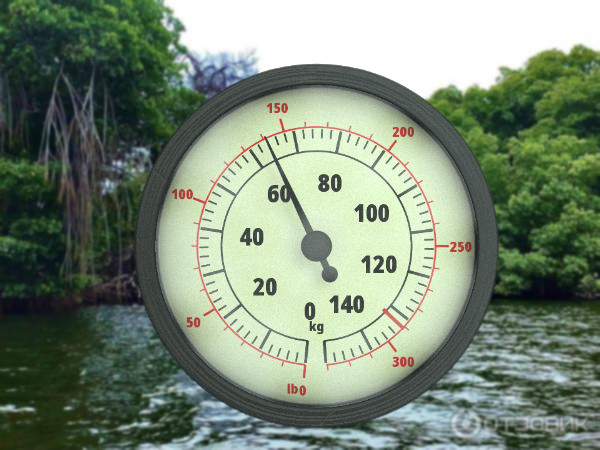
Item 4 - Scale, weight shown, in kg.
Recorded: 64 kg
